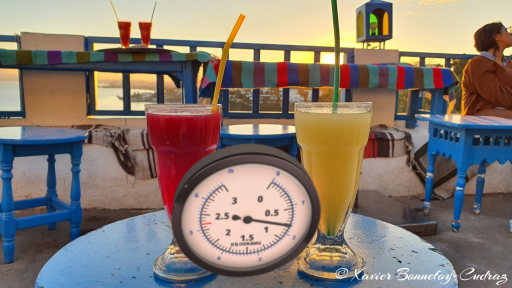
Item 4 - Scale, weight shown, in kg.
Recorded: 0.75 kg
